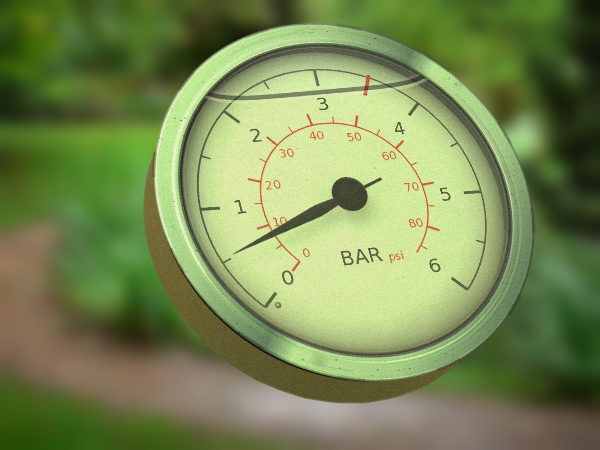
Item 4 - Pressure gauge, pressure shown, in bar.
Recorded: 0.5 bar
